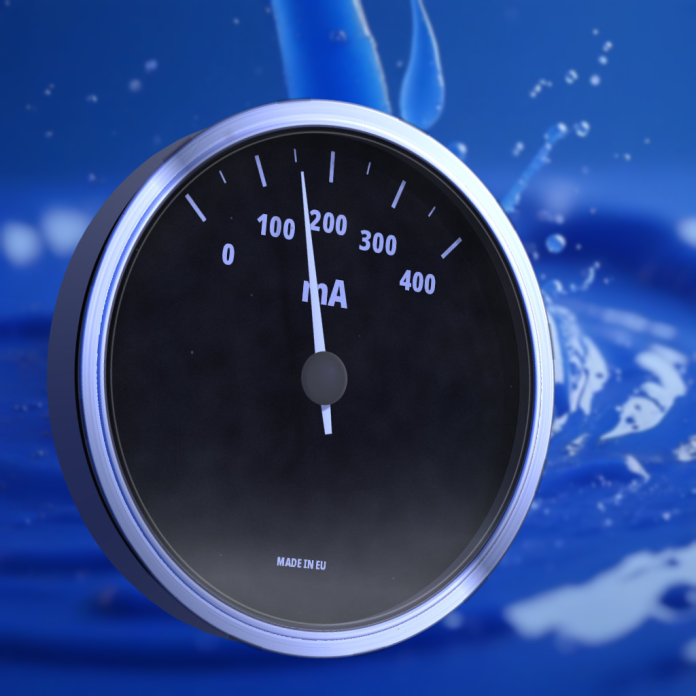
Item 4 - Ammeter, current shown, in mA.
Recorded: 150 mA
